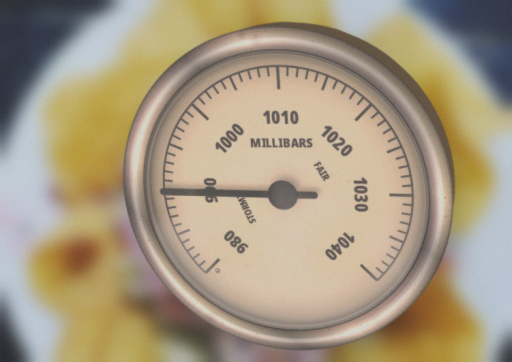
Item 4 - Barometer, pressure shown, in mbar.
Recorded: 990 mbar
